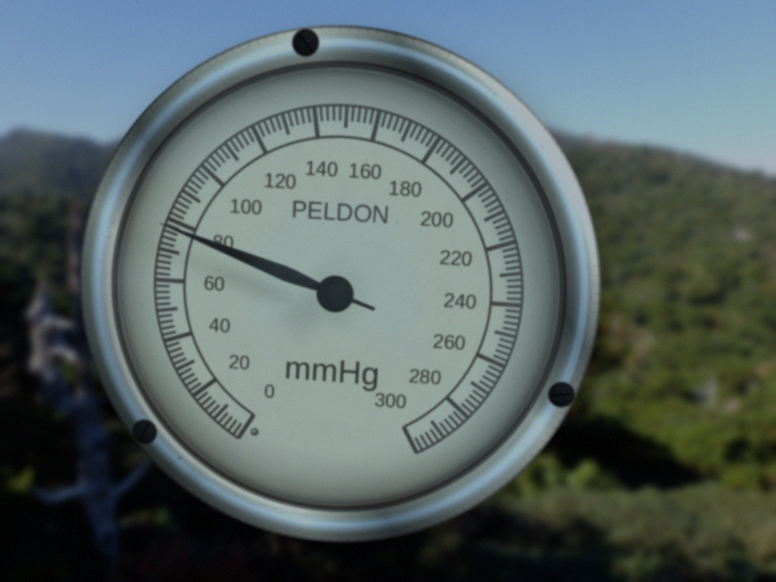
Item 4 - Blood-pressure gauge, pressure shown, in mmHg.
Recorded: 78 mmHg
